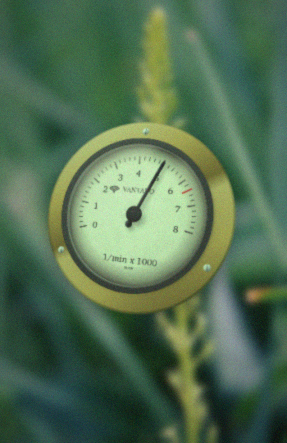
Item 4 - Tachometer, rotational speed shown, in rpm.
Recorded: 5000 rpm
